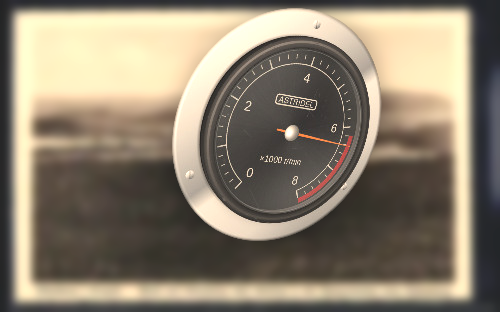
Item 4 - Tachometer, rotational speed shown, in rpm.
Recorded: 6400 rpm
